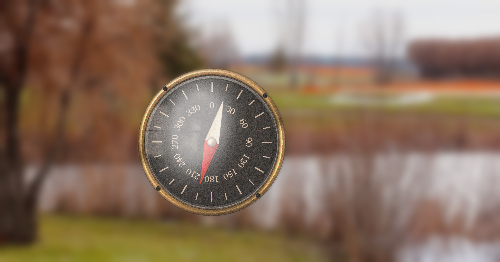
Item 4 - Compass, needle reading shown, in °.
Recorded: 195 °
